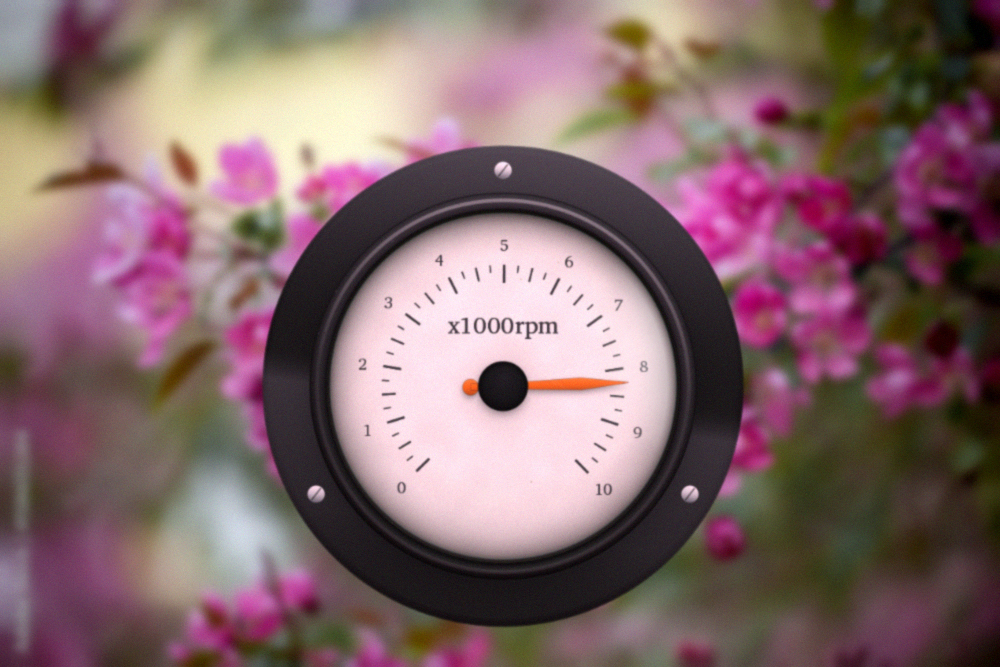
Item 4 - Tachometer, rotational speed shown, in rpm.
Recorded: 8250 rpm
